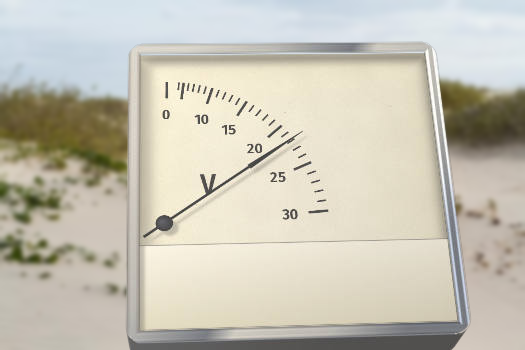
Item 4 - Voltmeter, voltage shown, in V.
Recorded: 22 V
